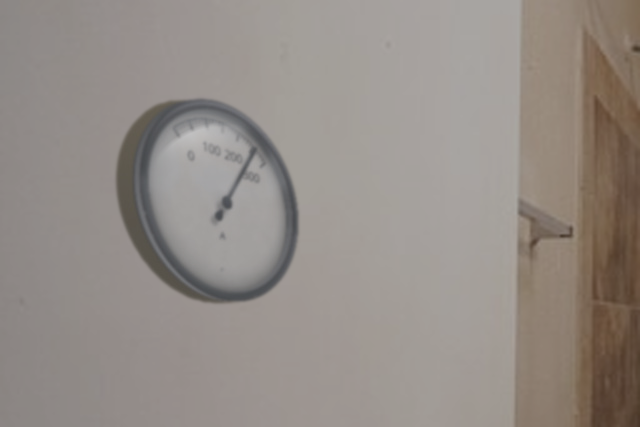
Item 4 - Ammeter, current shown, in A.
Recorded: 250 A
